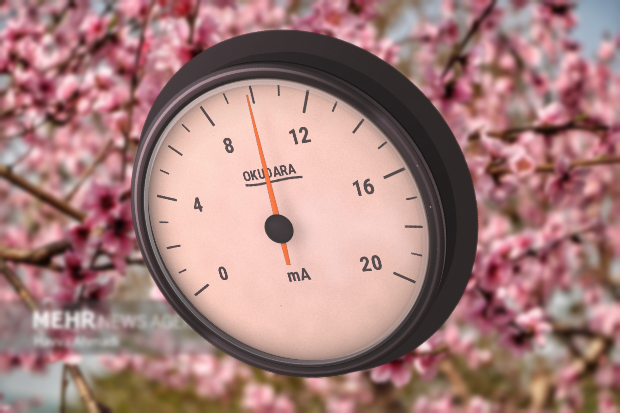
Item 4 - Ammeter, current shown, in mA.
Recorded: 10 mA
